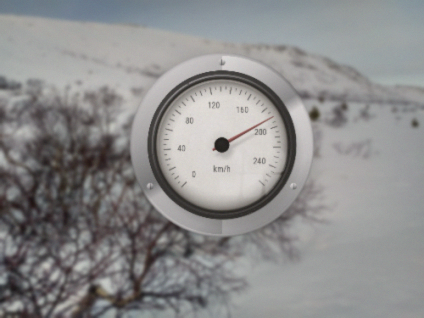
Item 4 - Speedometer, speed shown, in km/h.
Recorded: 190 km/h
